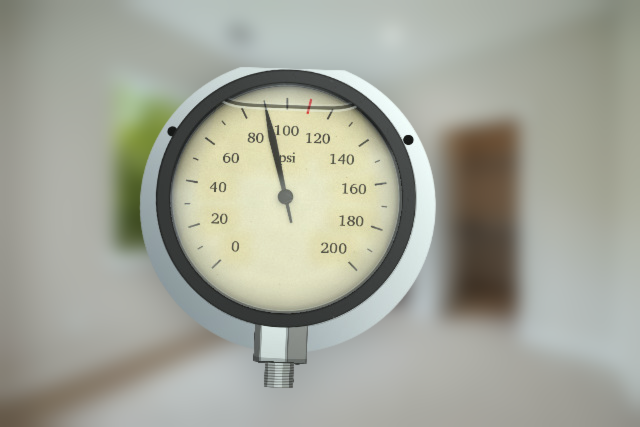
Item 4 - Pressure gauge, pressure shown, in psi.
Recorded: 90 psi
